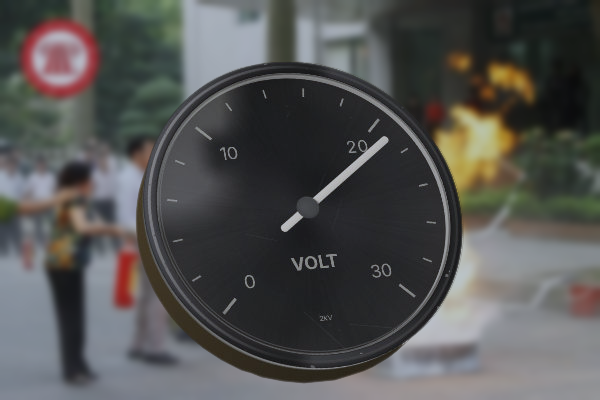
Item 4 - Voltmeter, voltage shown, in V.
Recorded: 21 V
